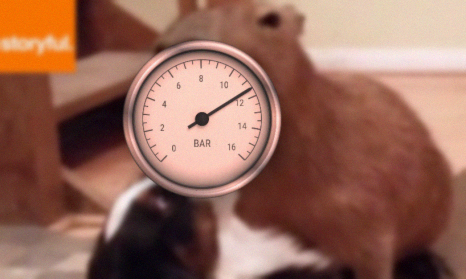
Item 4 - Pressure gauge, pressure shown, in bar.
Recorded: 11.5 bar
